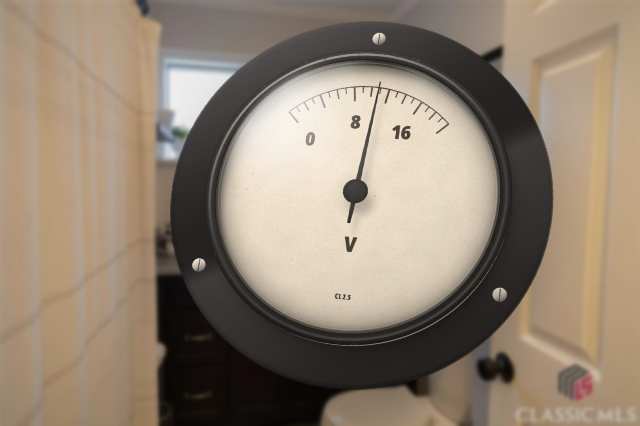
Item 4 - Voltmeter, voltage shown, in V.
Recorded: 11 V
